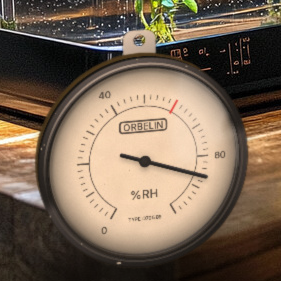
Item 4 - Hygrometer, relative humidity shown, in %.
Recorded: 86 %
